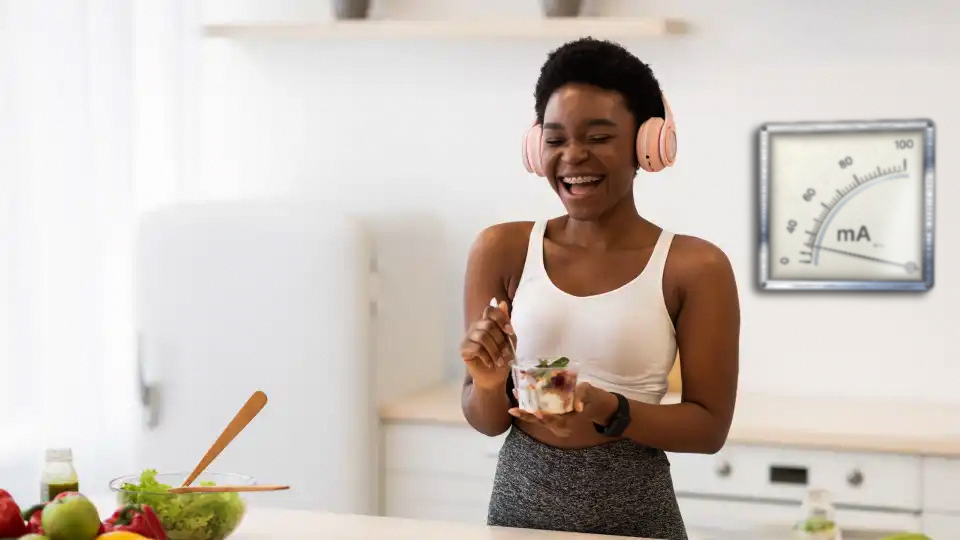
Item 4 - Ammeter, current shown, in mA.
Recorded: 30 mA
